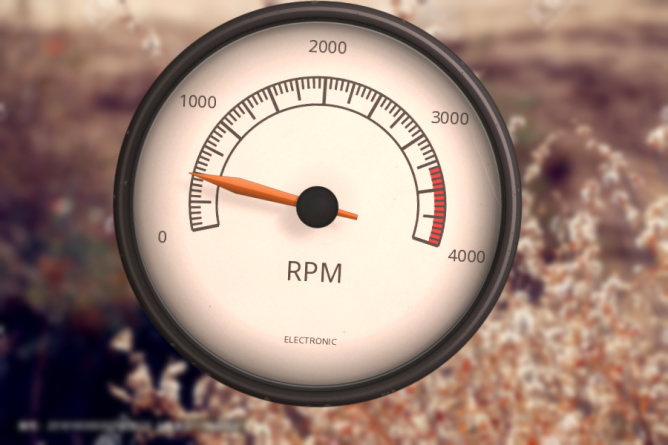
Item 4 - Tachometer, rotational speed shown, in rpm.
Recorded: 500 rpm
